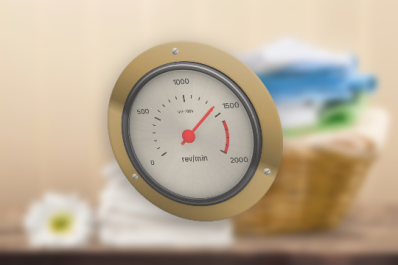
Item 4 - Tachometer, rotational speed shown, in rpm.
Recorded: 1400 rpm
